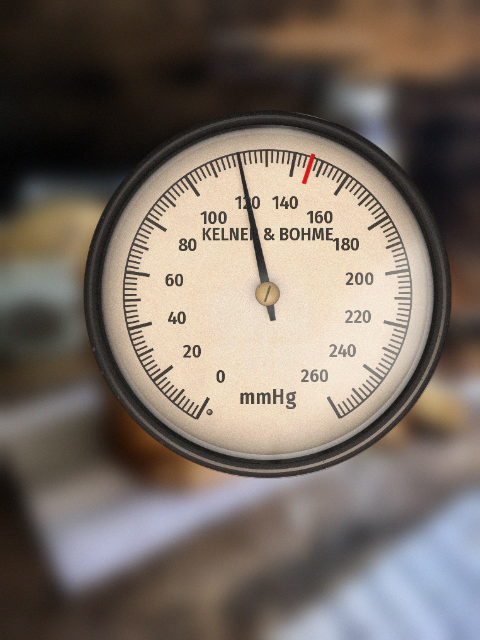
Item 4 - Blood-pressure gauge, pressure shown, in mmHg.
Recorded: 120 mmHg
